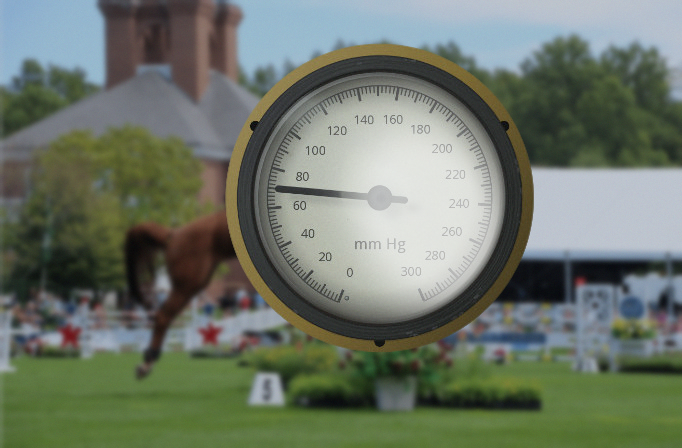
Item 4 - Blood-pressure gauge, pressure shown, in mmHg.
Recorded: 70 mmHg
